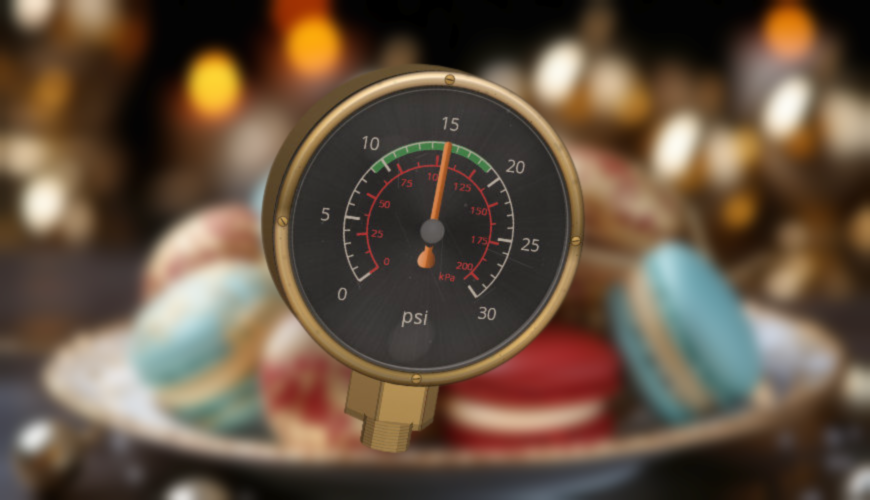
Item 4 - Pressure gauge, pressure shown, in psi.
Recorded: 15 psi
